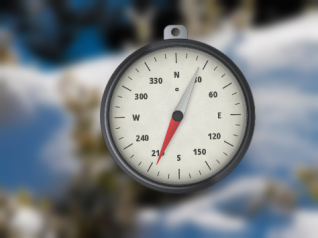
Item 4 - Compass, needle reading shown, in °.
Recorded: 205 °
